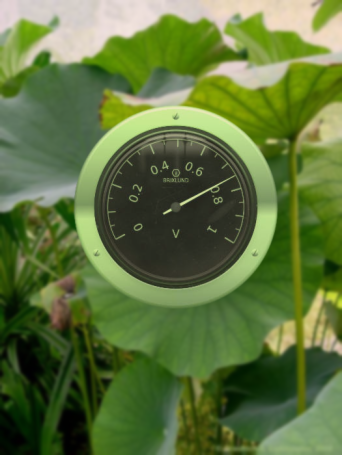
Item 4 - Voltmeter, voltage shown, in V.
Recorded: 0.75 V
